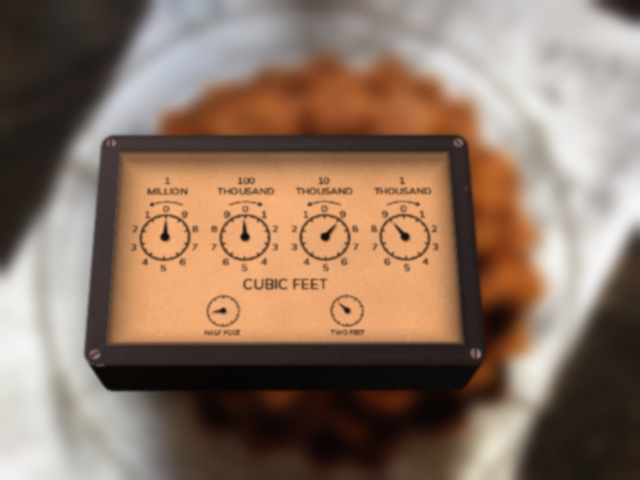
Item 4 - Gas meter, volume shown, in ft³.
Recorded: 998900 ft³
